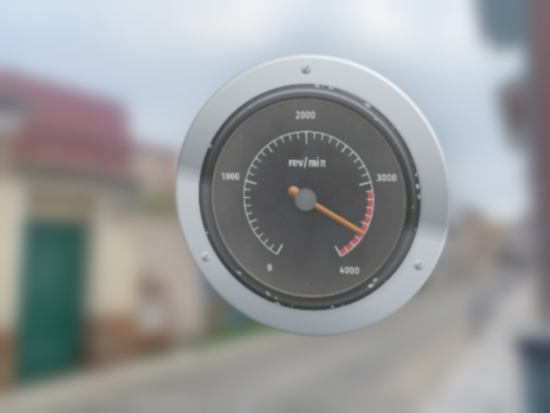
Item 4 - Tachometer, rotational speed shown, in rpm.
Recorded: 3600 rpm
